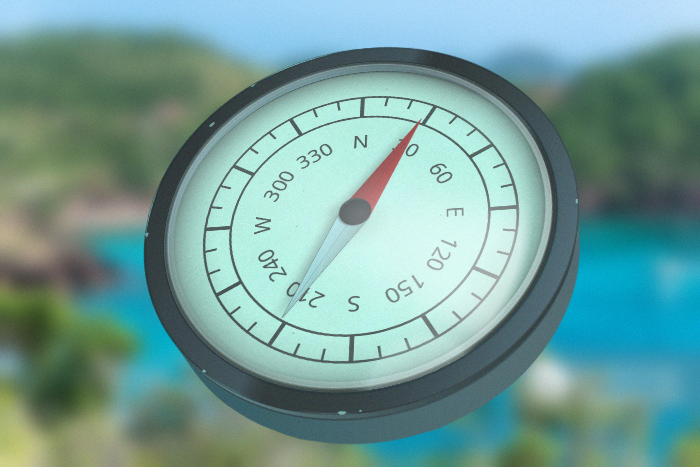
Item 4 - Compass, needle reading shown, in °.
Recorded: 30 °
